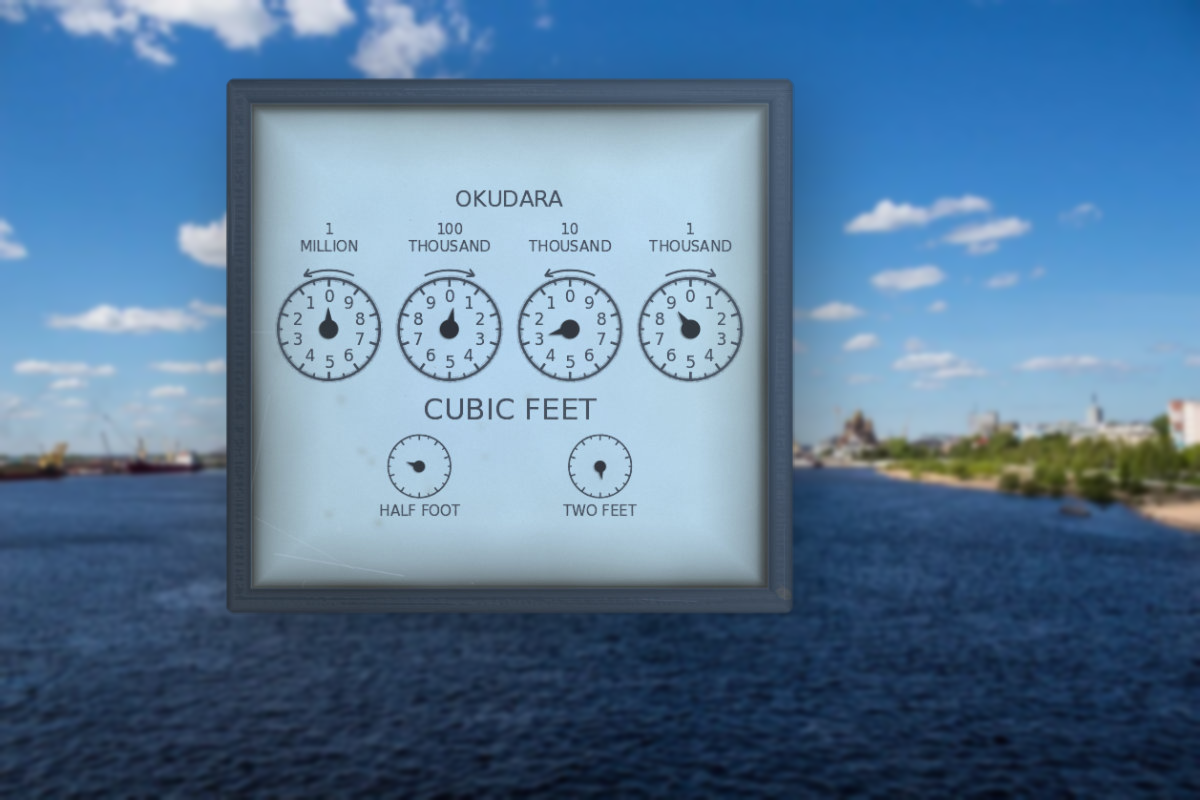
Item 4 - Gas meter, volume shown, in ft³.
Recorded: 2900 ft³
